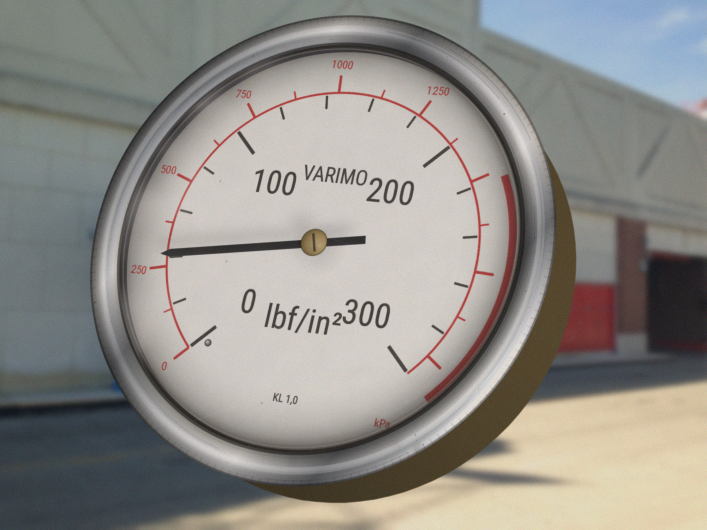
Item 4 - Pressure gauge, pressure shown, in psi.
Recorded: 40 psi
